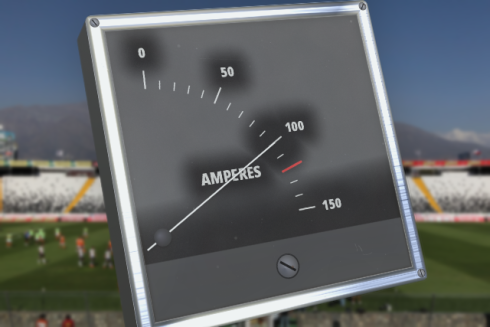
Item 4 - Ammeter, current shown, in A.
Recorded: 100 A
